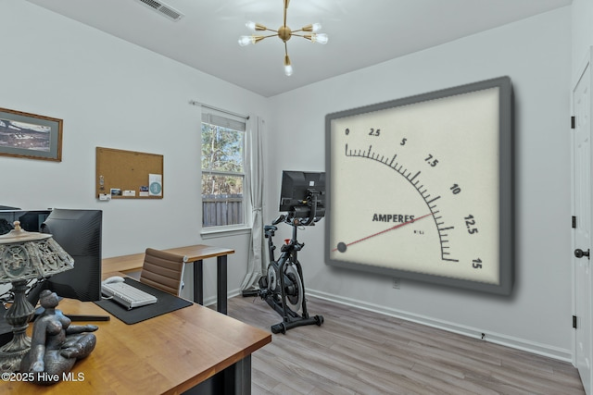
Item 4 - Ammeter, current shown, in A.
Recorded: 11 A
